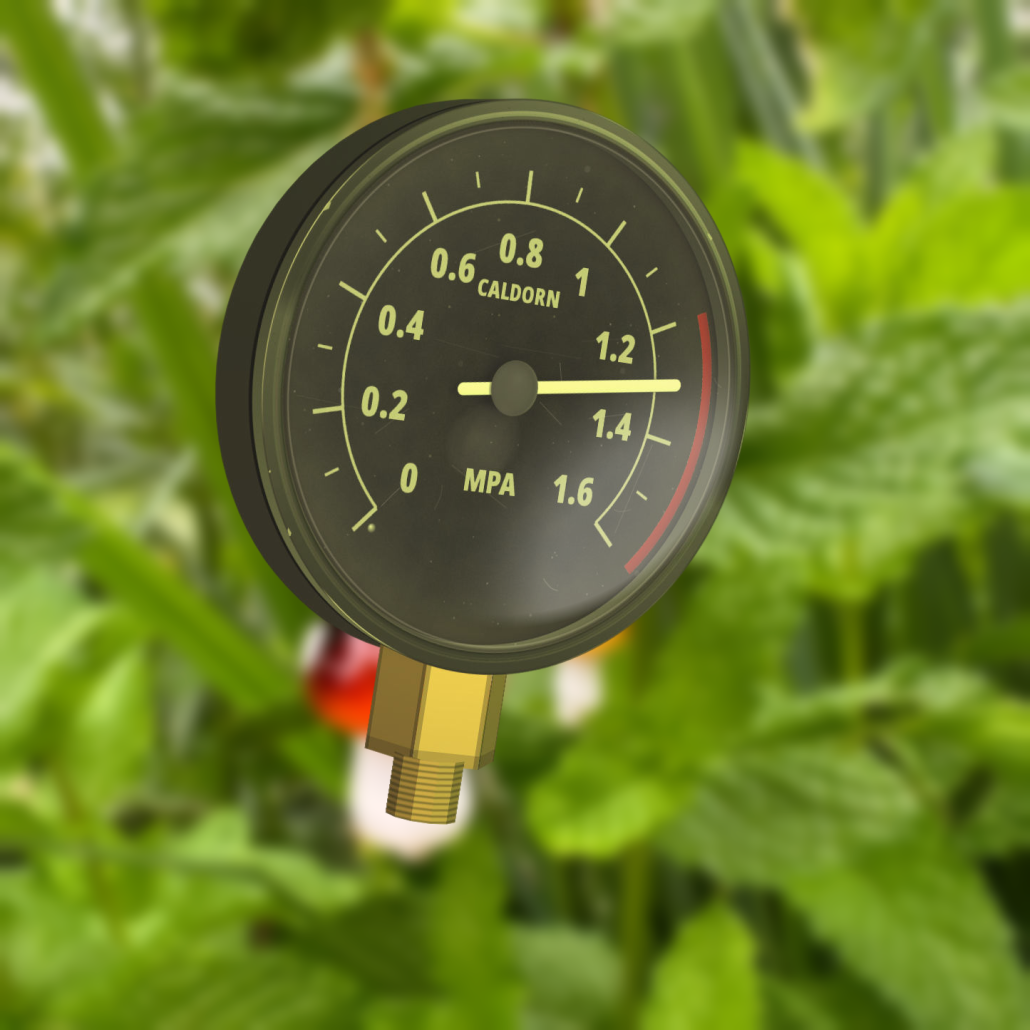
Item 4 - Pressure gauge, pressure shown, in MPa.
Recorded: 1.3 MPa
